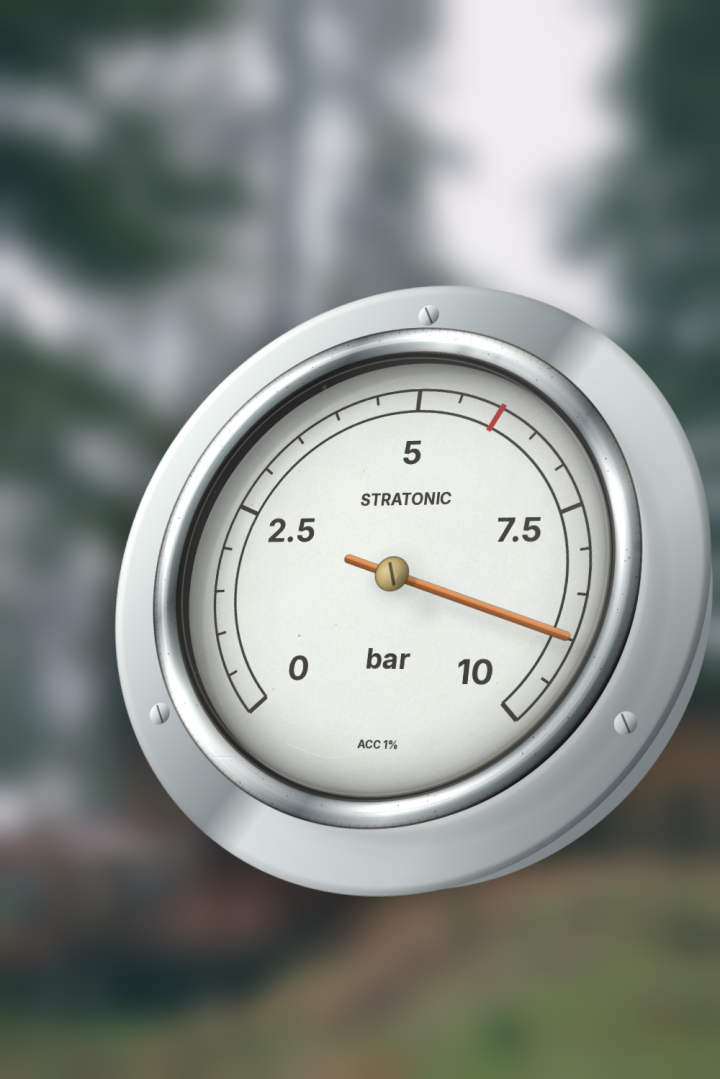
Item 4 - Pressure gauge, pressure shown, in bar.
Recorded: 9 bar
